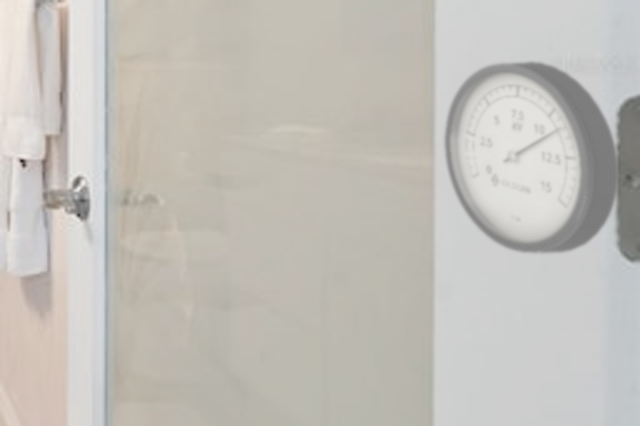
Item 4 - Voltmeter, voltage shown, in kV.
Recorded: 11 kV
